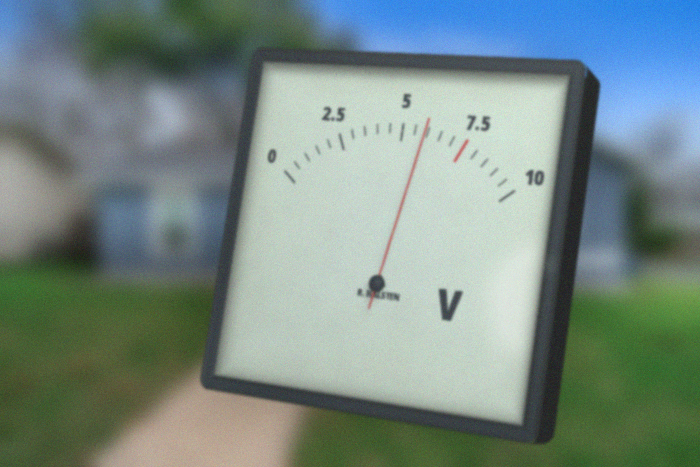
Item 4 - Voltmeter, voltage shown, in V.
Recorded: 6 V
